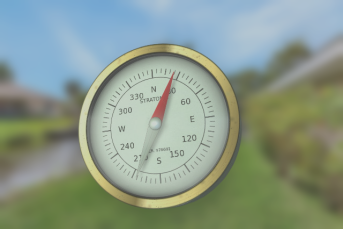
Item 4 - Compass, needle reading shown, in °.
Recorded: 25 °
